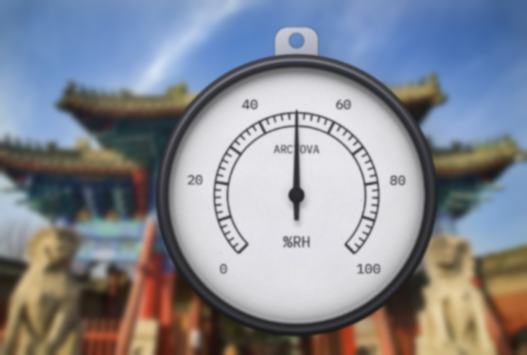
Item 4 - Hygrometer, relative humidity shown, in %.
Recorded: 50 %
